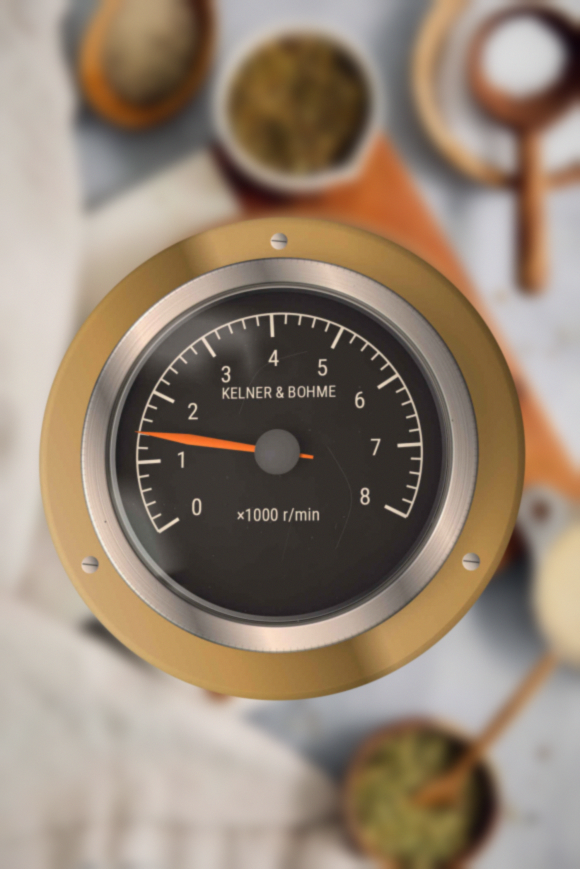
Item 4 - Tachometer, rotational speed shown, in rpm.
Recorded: 1400 rpm
